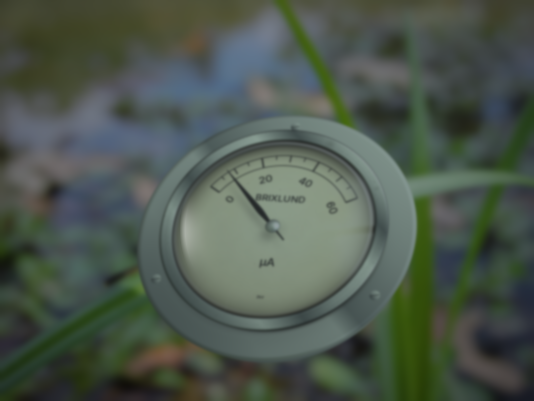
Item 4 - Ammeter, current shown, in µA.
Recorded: 7.5 µA
